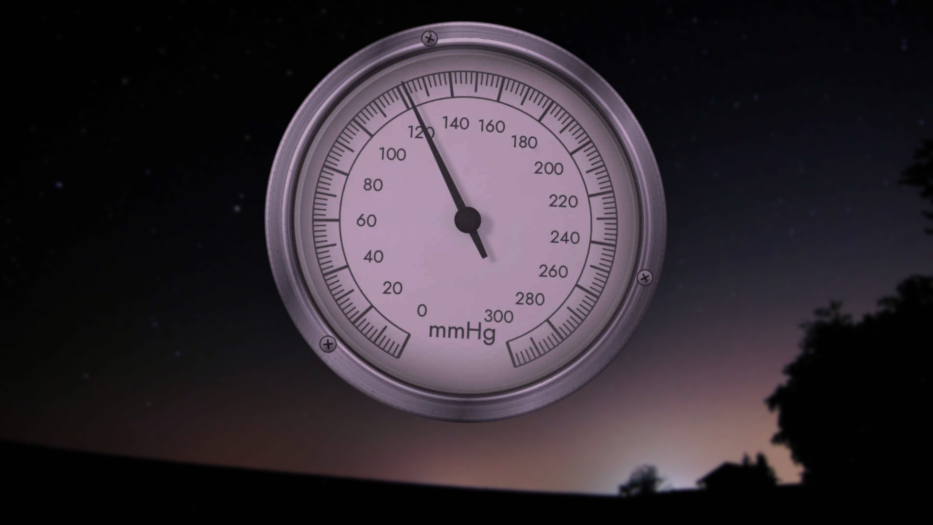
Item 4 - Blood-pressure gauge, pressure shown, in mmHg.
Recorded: 122 mmHg
